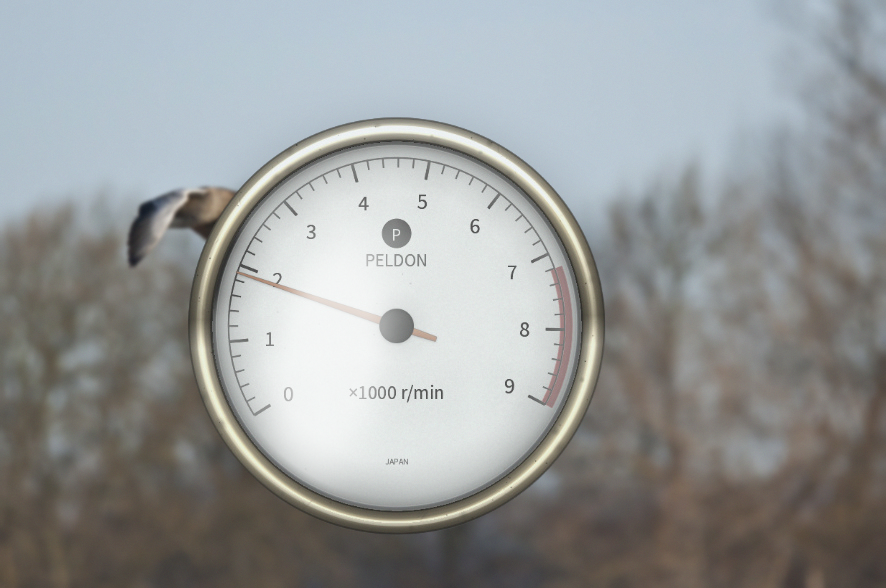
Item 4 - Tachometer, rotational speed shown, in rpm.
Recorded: 1900 rpm
